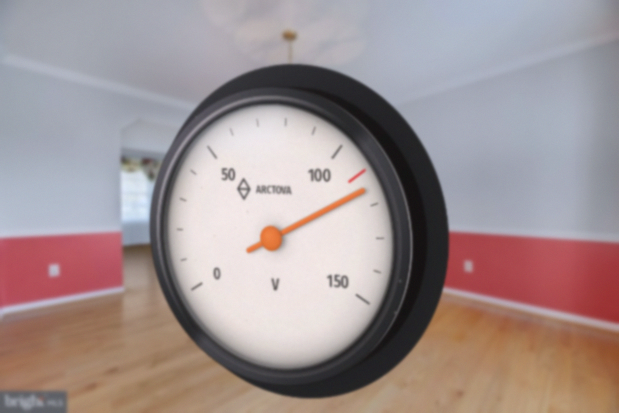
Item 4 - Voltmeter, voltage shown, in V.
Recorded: 115 V
